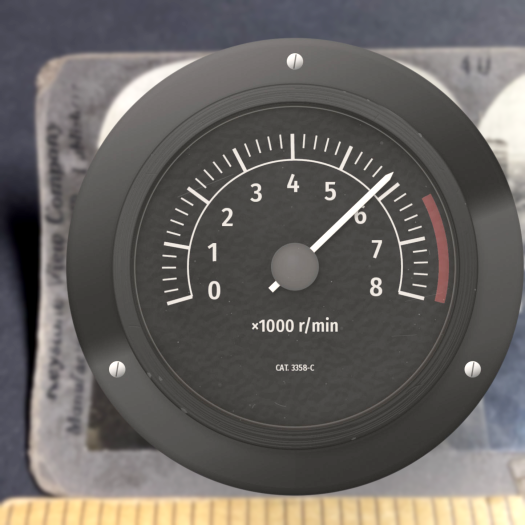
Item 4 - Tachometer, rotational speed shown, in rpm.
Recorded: 5800 rpm
